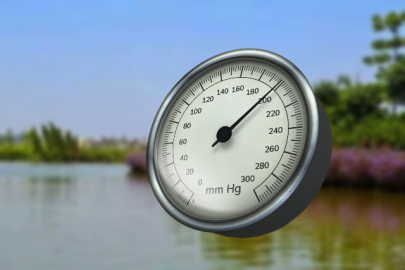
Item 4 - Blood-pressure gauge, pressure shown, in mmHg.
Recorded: 200 mmHg
